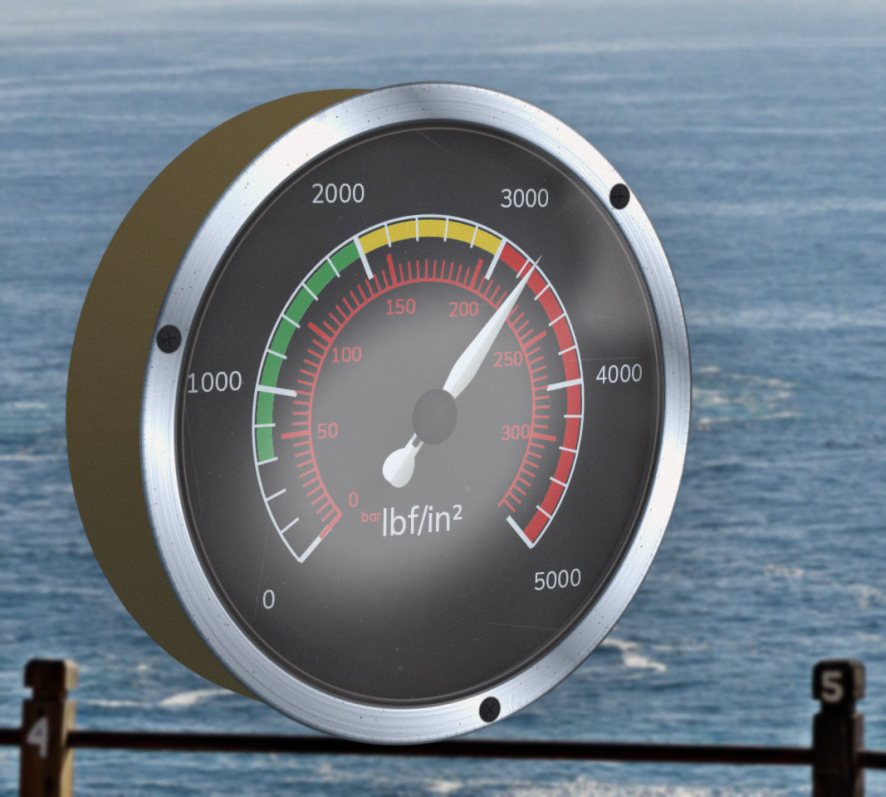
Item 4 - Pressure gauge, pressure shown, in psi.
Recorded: 3200 psi
